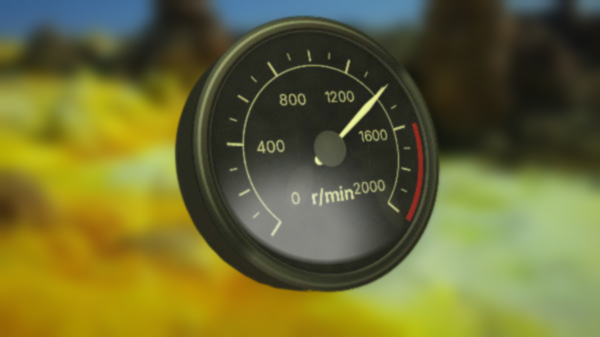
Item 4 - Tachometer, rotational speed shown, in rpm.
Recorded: 1400 rpm
